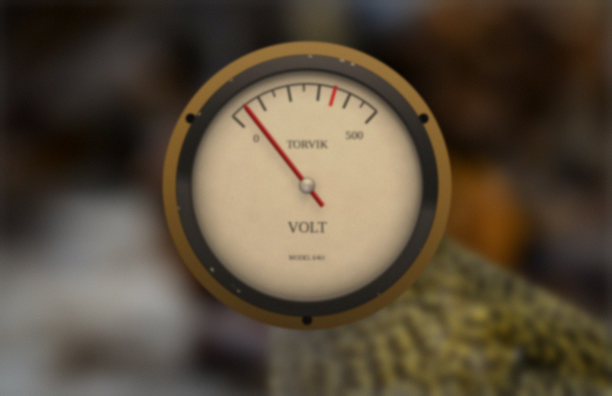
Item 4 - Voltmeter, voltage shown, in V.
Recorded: 50 V
